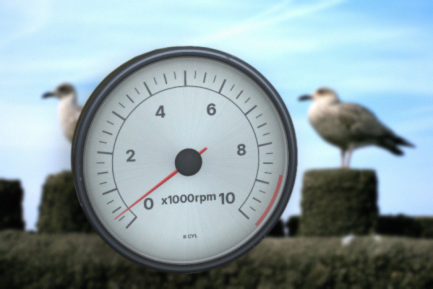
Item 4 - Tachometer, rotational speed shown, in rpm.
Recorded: 375 rpm
